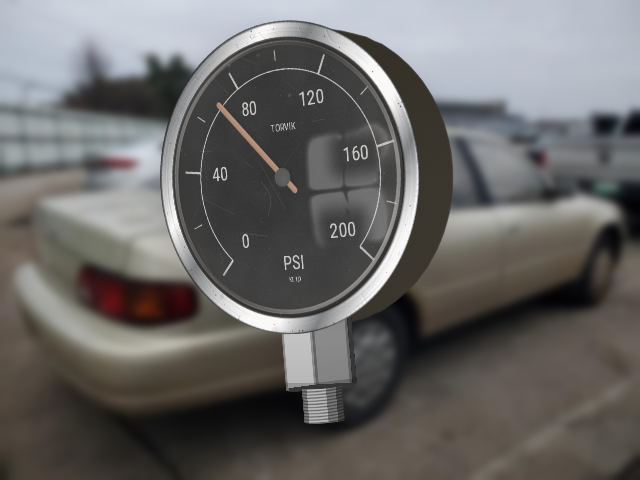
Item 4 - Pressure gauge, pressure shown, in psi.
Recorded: 70 psi
